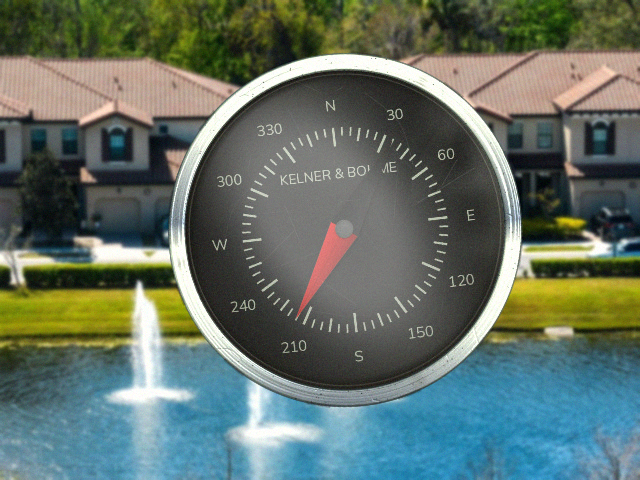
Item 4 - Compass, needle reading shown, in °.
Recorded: 215 °
